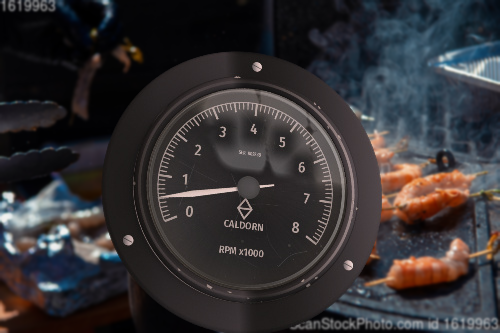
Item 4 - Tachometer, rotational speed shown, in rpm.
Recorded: 500 rpm
